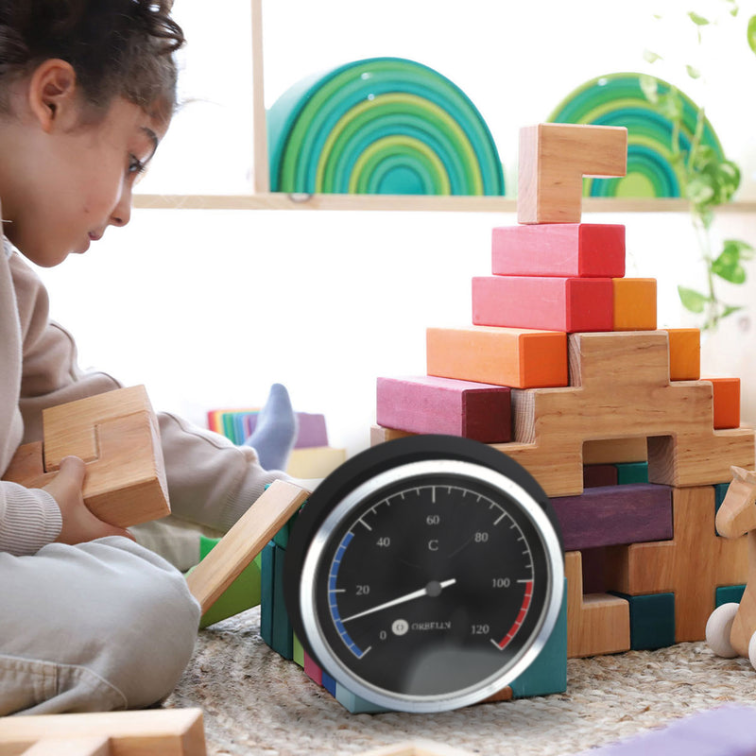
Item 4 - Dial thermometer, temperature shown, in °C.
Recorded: 12 °C
